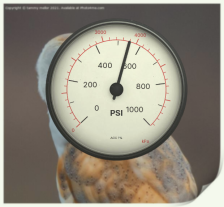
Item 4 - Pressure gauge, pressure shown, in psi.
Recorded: 550 psi
